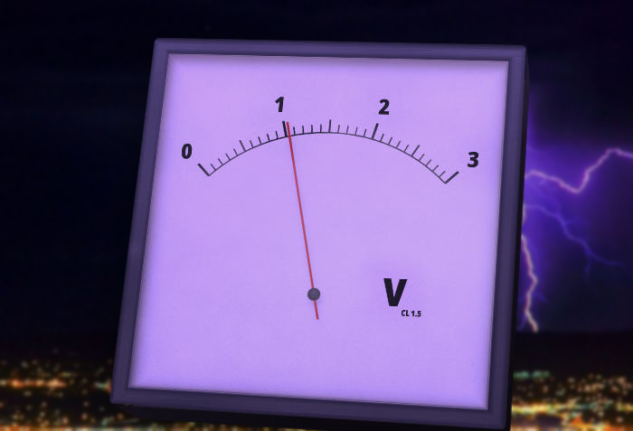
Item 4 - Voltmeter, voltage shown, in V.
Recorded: 1.05 V
